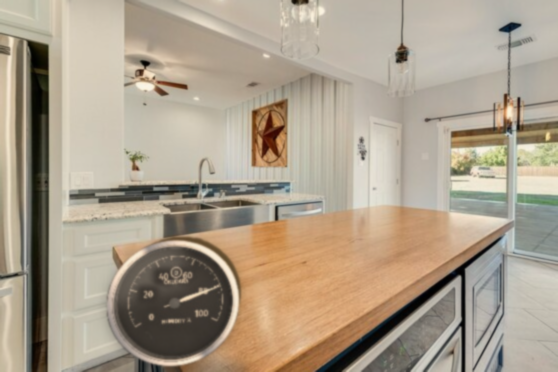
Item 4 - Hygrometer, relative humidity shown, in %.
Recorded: 80 %
